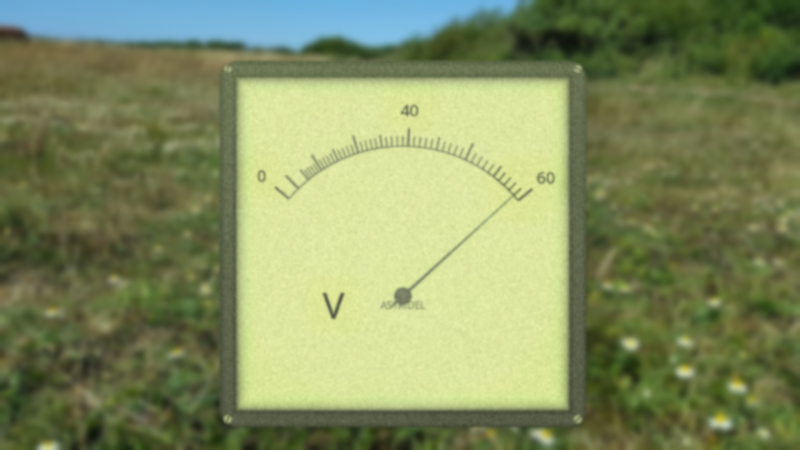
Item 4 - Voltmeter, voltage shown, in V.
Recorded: 59 V
